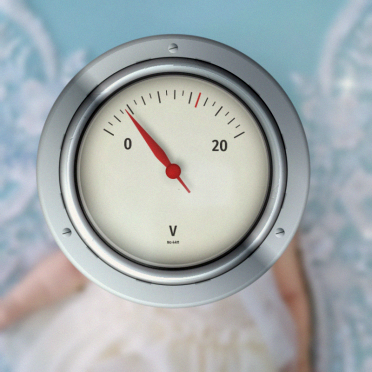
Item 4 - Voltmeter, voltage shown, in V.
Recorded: 3.5 V
